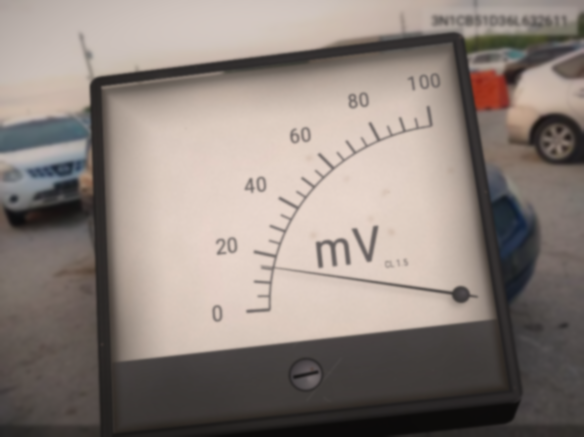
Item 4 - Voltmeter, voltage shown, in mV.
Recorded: 15 mV
